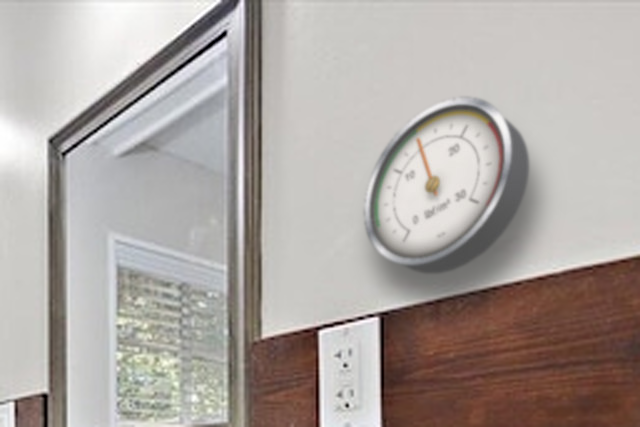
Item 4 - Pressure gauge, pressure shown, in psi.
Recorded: 14 psi
